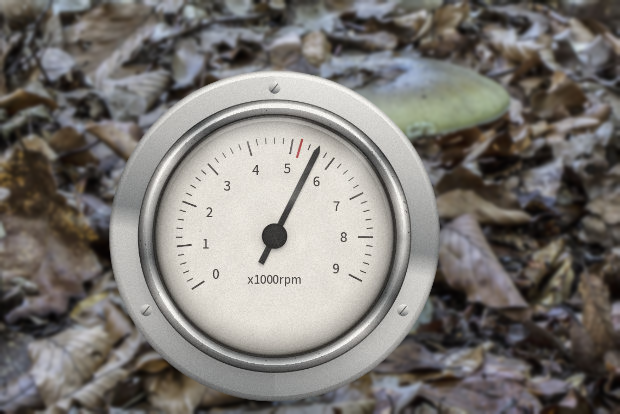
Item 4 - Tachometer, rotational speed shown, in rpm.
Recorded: 5600 rpm
